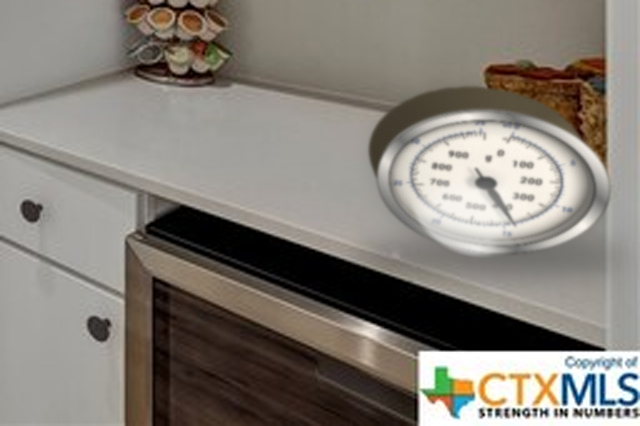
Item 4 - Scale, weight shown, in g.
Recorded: 400 g
